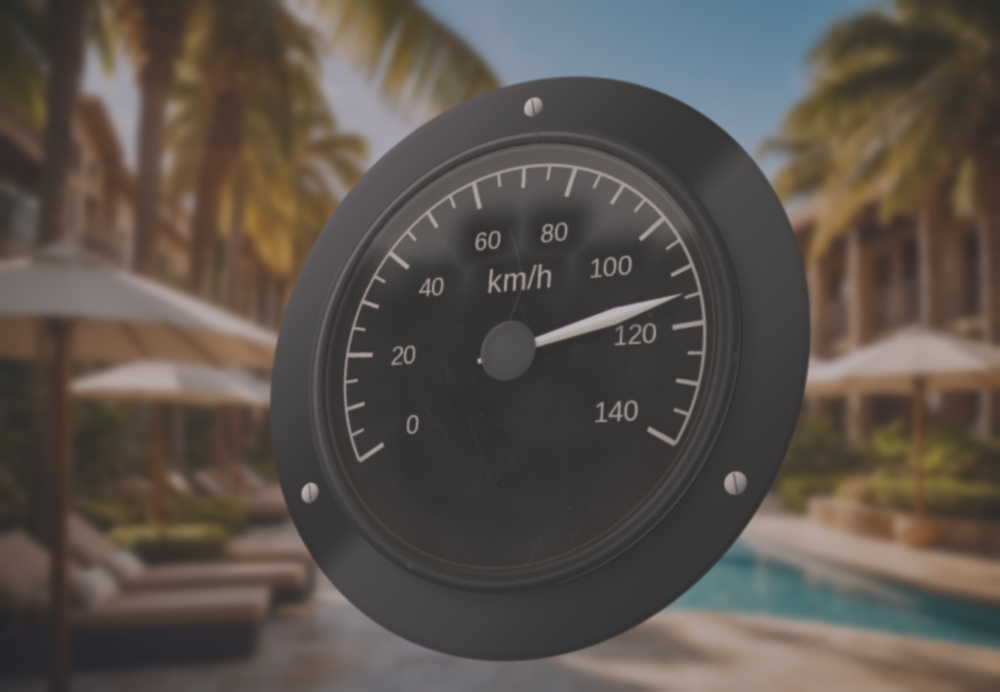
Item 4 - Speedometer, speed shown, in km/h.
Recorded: 115 km/h
